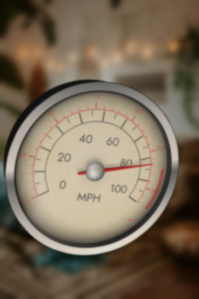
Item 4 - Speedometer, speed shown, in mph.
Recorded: 82.5 mph
